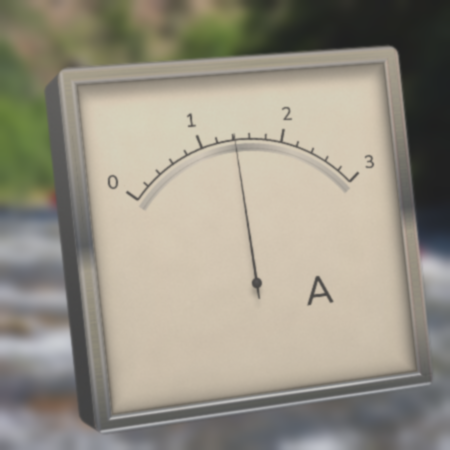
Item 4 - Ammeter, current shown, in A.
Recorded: 1.4 A
